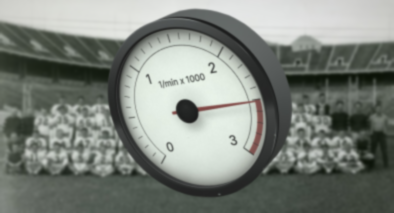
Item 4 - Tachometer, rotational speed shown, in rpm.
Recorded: 2500 rpm
